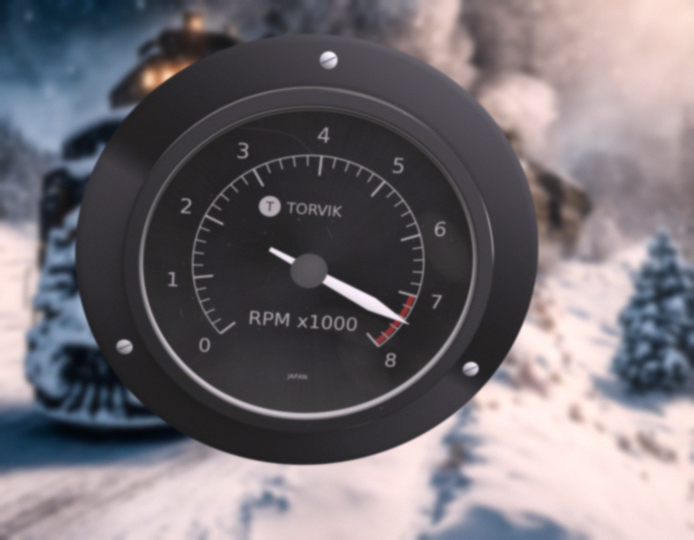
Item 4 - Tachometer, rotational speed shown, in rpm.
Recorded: 7400 rpm
